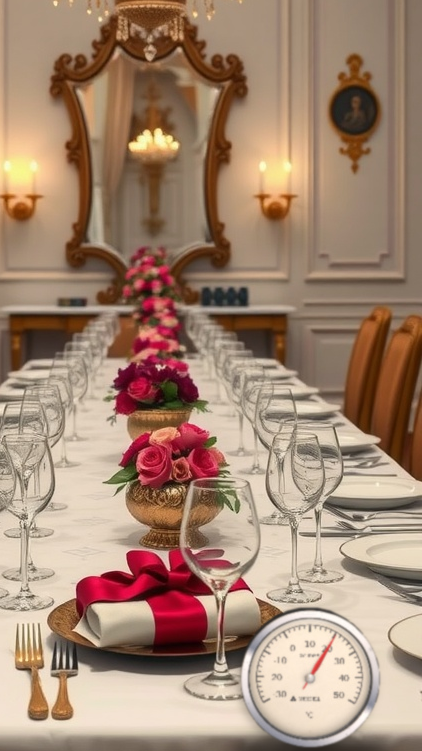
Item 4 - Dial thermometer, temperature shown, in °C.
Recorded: 20 °C
